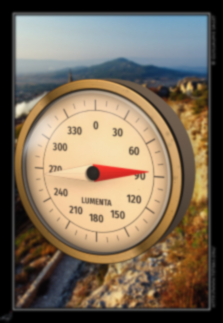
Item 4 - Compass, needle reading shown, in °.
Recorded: 85 °
